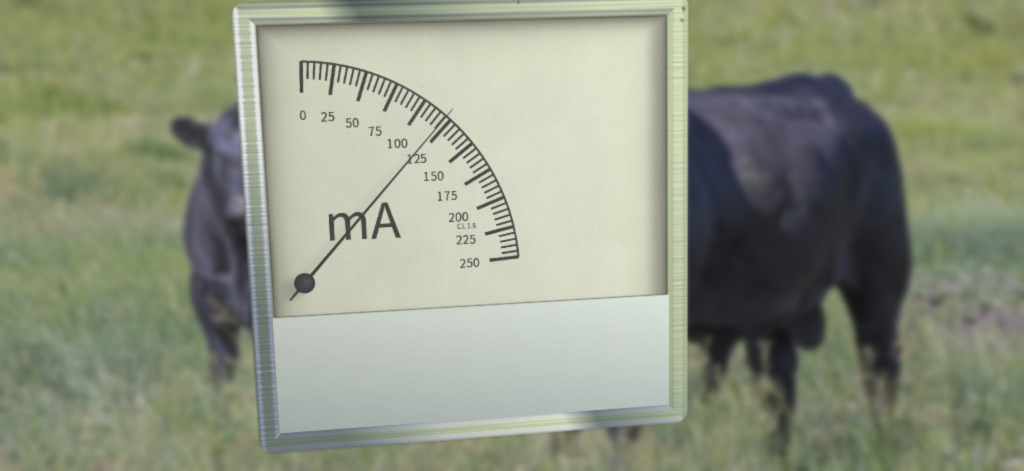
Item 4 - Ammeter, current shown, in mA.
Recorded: 120 mA
